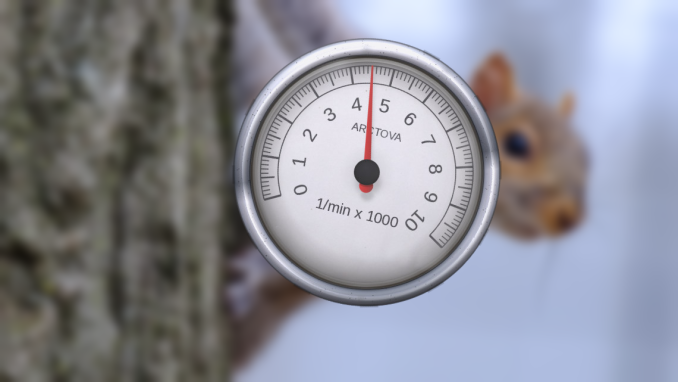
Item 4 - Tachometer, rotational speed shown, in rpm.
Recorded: 4500 rpm
